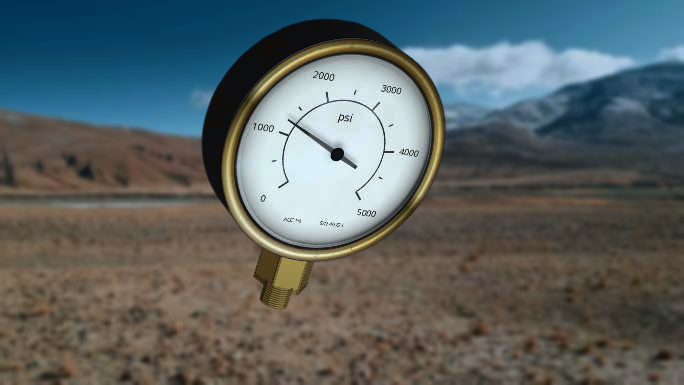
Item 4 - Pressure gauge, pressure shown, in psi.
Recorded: 1250 psi
